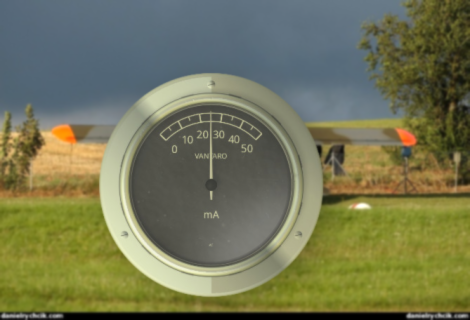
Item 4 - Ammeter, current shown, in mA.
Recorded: 25 mA
